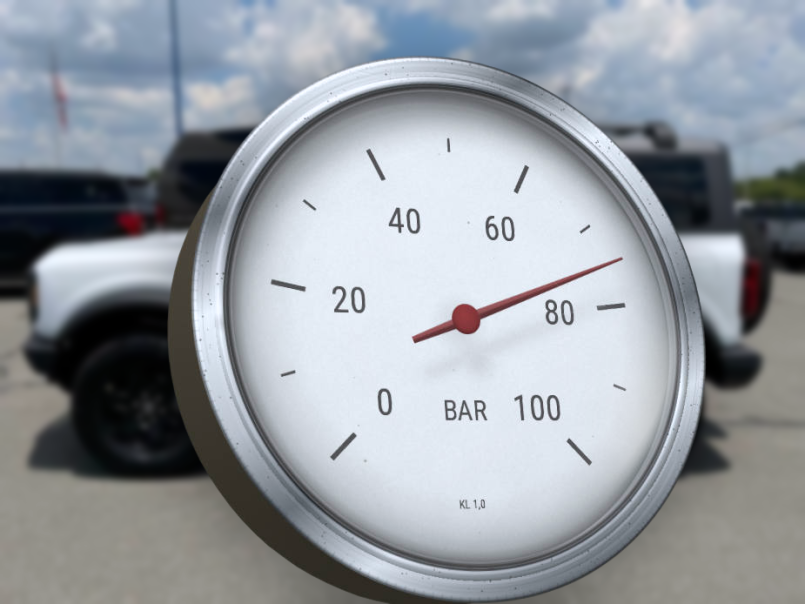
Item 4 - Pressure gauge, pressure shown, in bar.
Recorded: 75 bar
